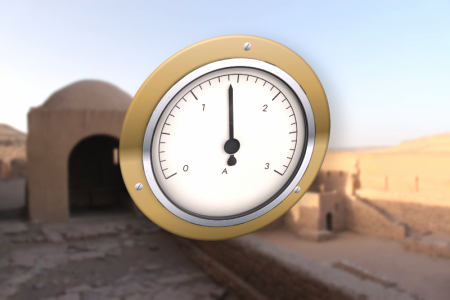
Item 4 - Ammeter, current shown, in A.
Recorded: 1.4 A
